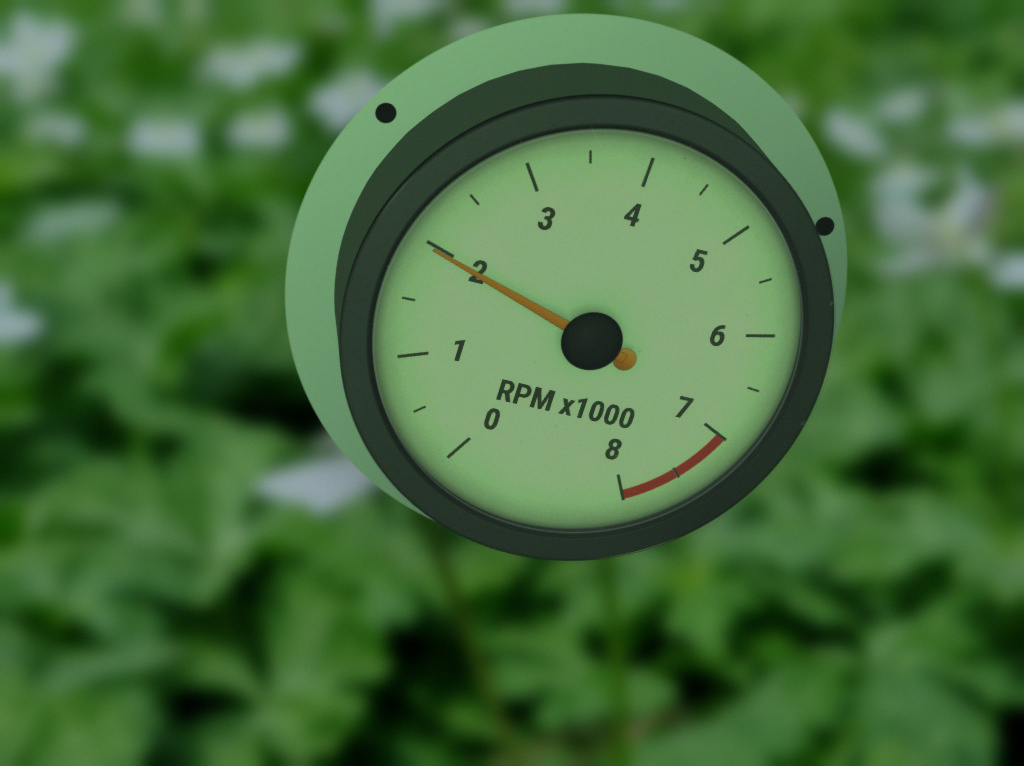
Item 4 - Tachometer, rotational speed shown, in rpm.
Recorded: 2000 rpm
